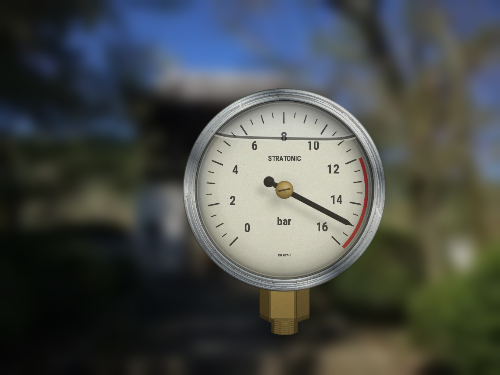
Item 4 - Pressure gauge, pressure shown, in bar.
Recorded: 15 bar
